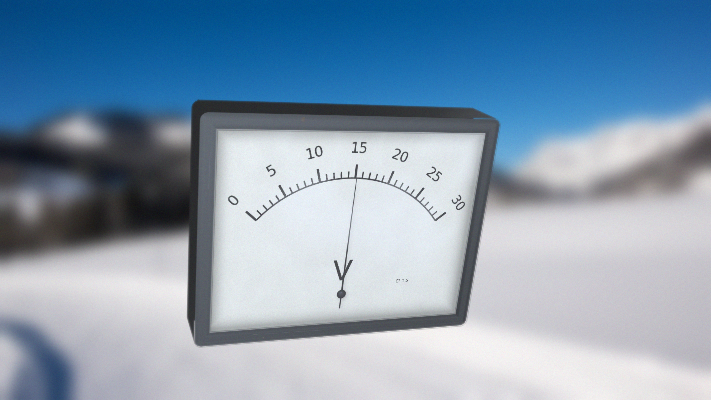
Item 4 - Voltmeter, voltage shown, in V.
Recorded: 15 V
